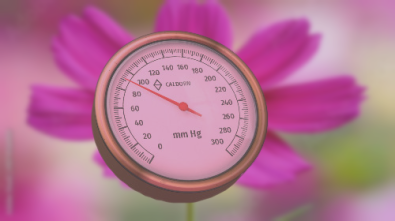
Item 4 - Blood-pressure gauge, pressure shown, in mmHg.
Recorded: 90 mmHg
